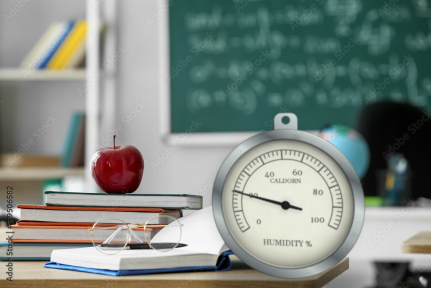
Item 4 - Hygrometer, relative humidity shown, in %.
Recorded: 20 %
